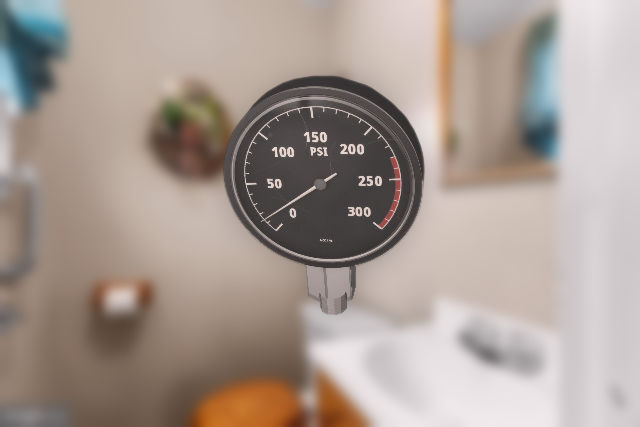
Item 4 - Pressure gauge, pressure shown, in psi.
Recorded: 15 psi
